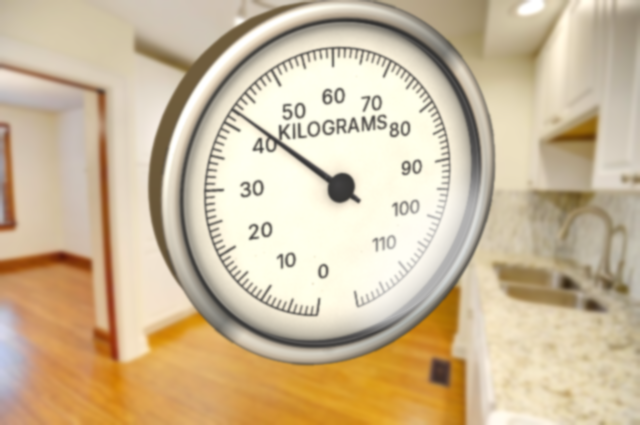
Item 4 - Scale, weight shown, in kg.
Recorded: 42 kg
